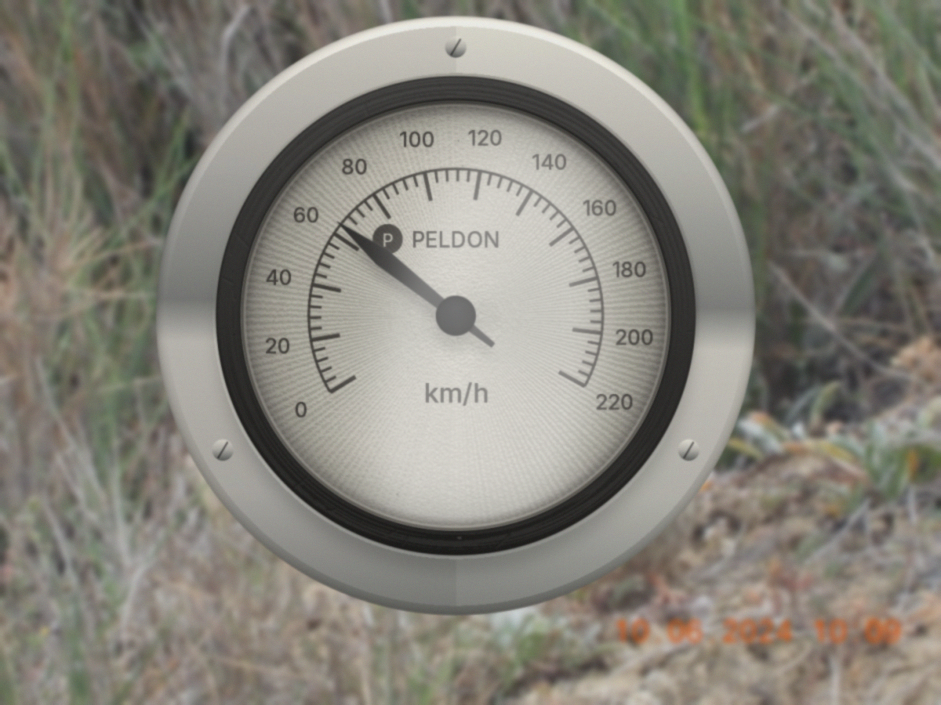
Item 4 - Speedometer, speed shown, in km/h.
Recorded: 64 km/h
